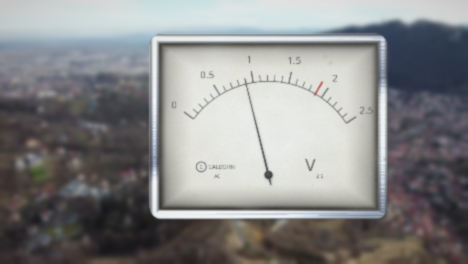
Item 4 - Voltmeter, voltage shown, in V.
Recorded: 0.9 V
